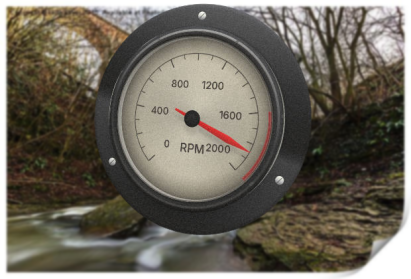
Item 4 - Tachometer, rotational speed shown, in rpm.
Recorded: 1850 rpm
